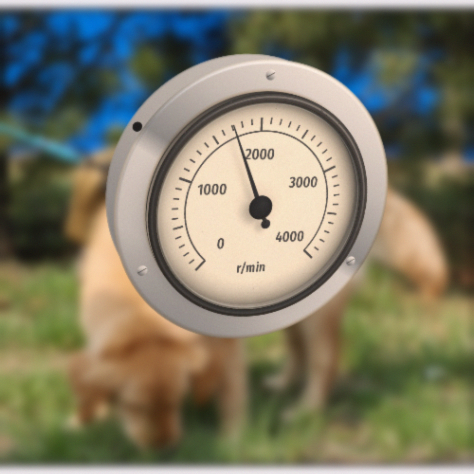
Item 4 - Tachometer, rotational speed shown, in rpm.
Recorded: 1700 rpm
